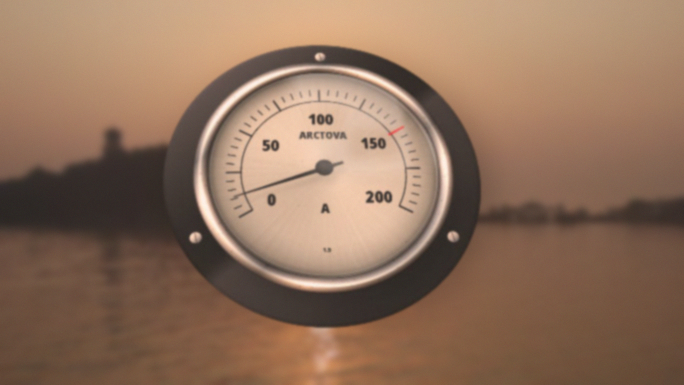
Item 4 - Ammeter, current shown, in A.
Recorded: 10 A
